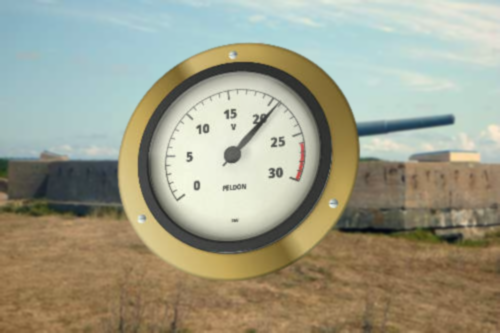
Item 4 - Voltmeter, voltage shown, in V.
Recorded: 21 V
